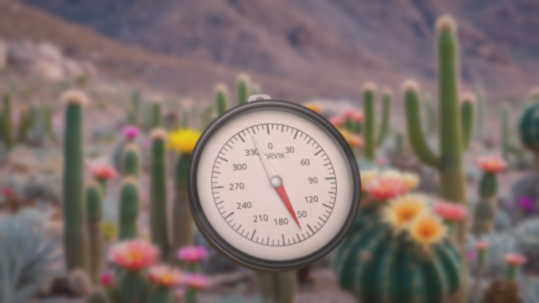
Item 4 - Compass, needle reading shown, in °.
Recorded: 160 °
